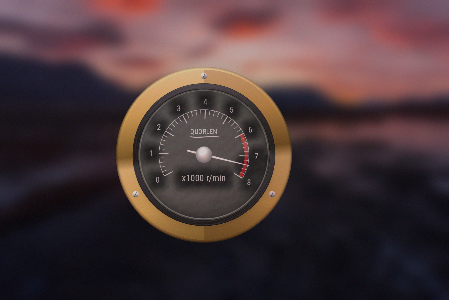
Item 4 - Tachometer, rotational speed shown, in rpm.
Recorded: 7400 rpm
